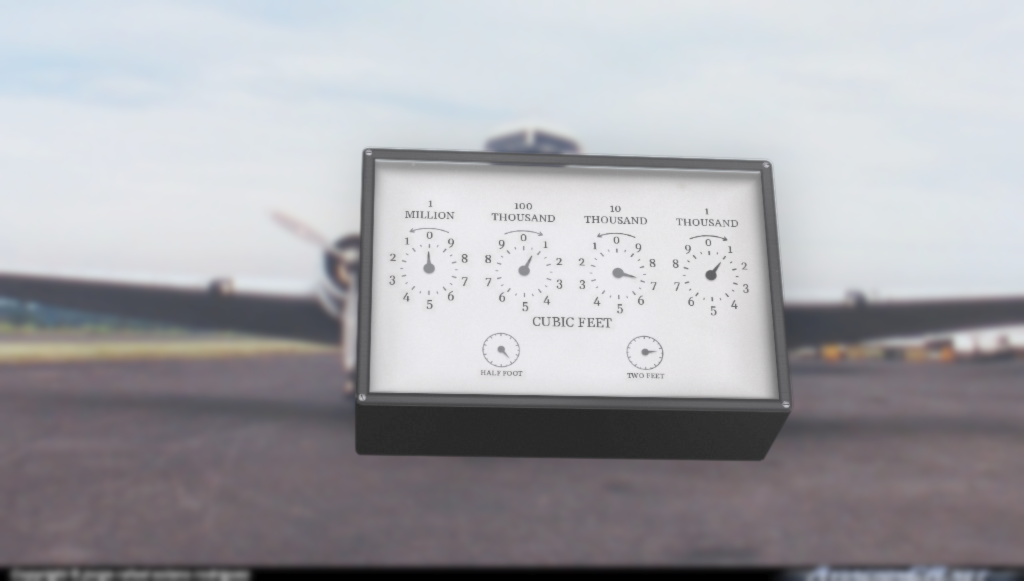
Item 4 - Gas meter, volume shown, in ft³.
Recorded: 7100 ft³
